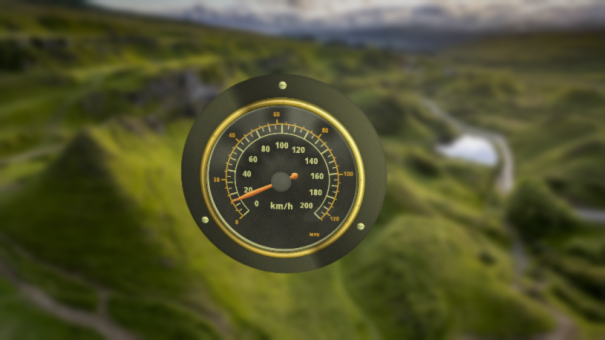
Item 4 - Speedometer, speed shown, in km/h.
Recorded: 15 km/h
